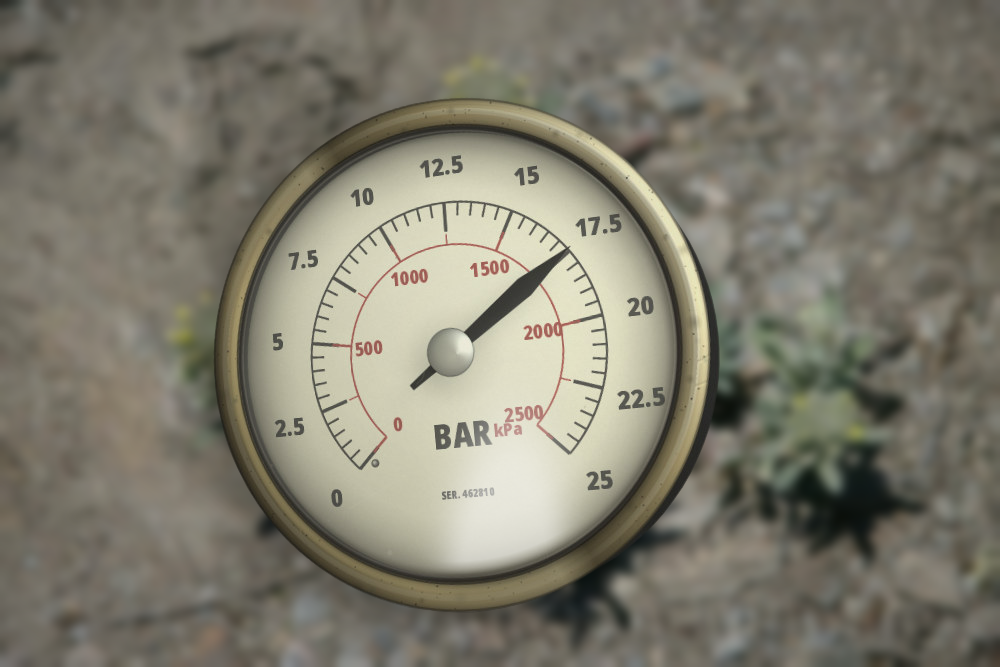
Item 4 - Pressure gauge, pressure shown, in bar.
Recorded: 17.5 bar
